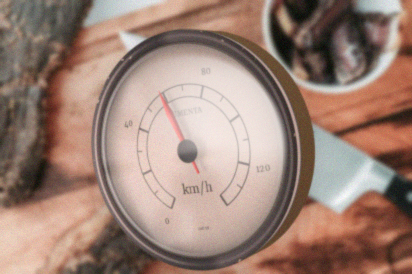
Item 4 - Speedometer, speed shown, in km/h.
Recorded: 60 km/h
